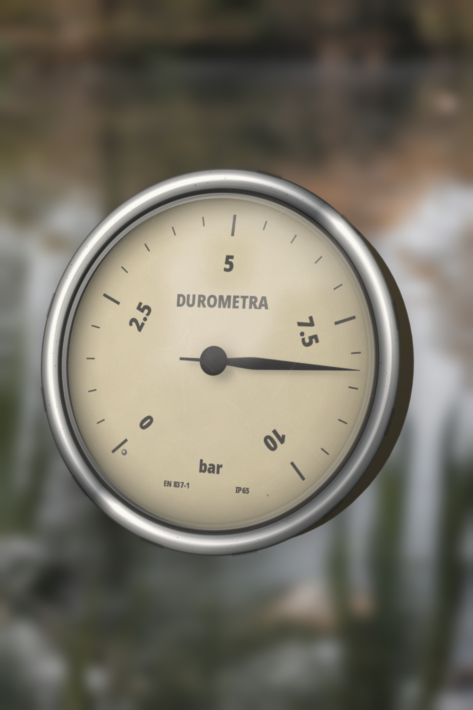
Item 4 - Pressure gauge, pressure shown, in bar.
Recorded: 8.25 bar
